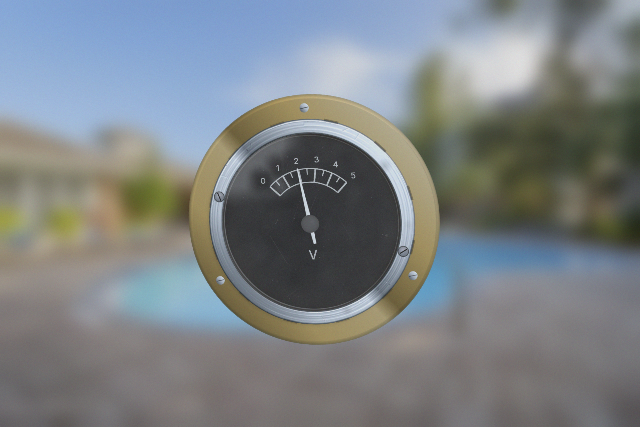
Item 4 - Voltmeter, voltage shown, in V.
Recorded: 2 V
